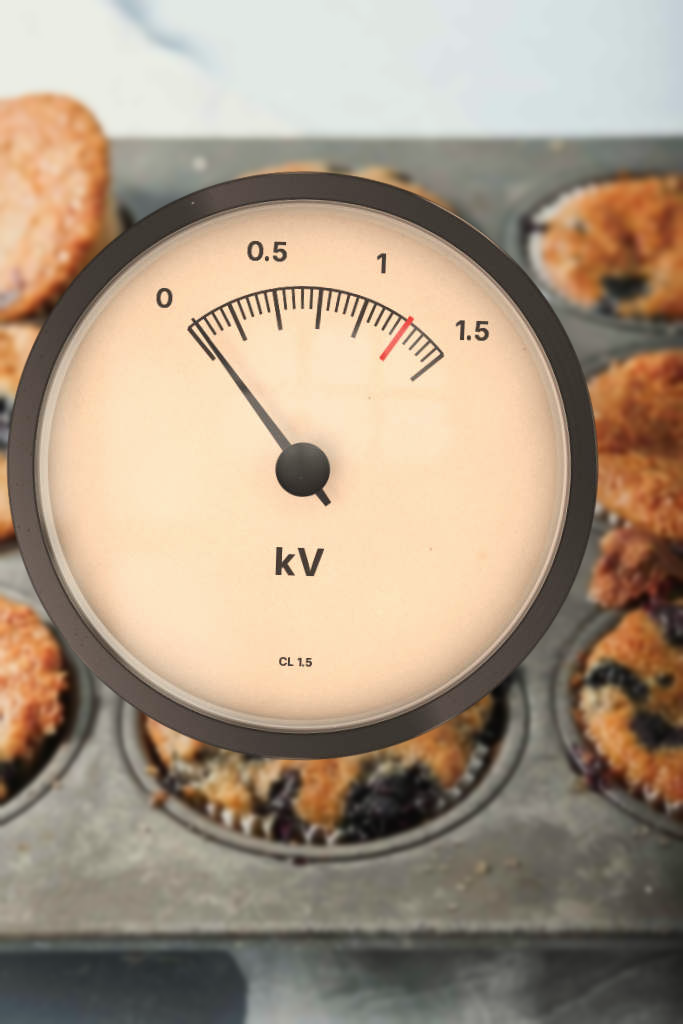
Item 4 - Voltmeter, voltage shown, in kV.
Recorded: 0.05 kV
